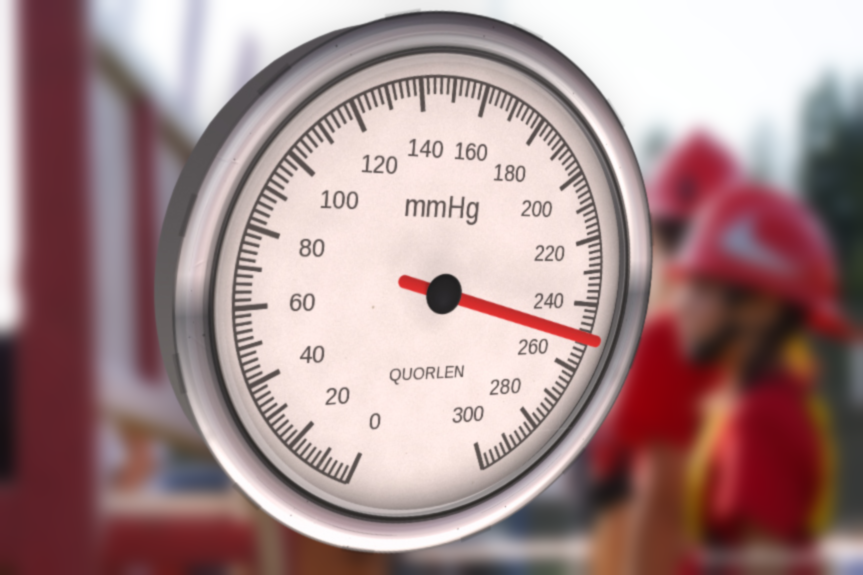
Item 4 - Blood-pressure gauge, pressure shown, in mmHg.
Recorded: 250 mmHg
